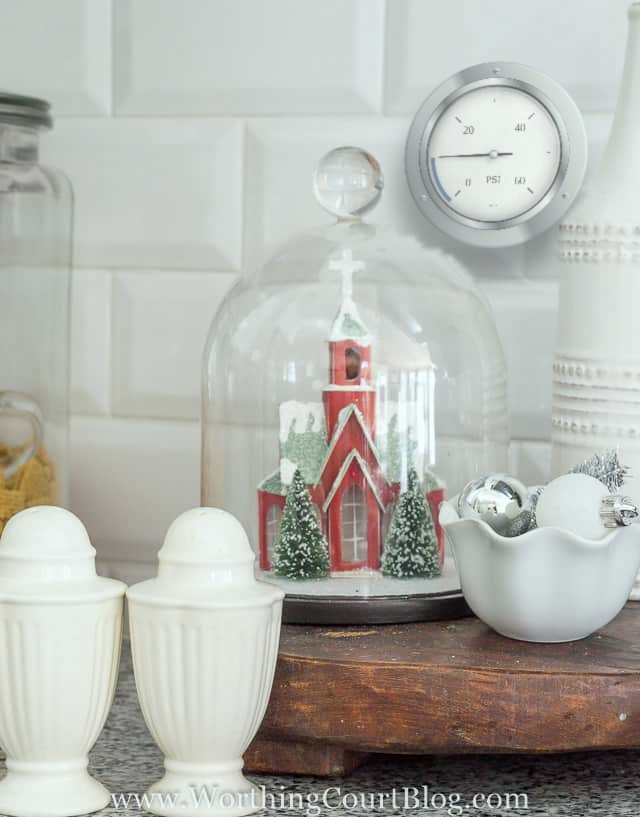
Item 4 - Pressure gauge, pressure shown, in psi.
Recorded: 10 psi
